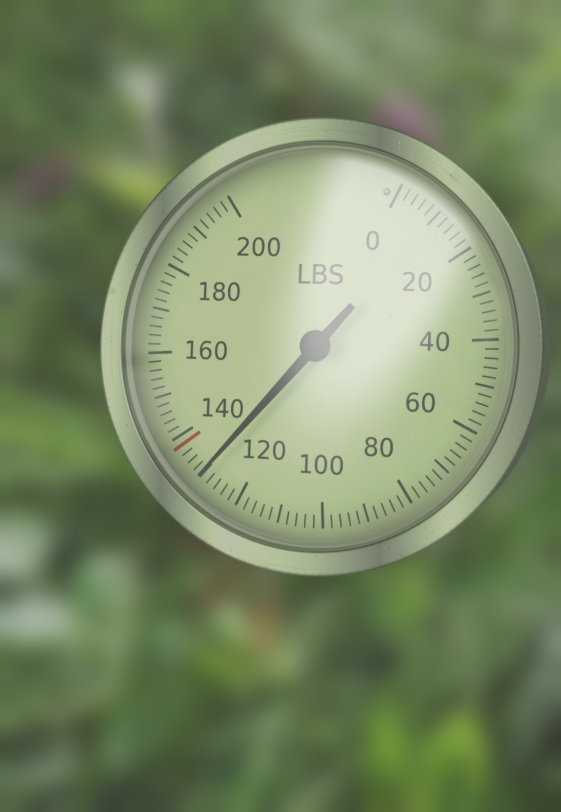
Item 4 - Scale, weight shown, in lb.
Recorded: 130 lb
